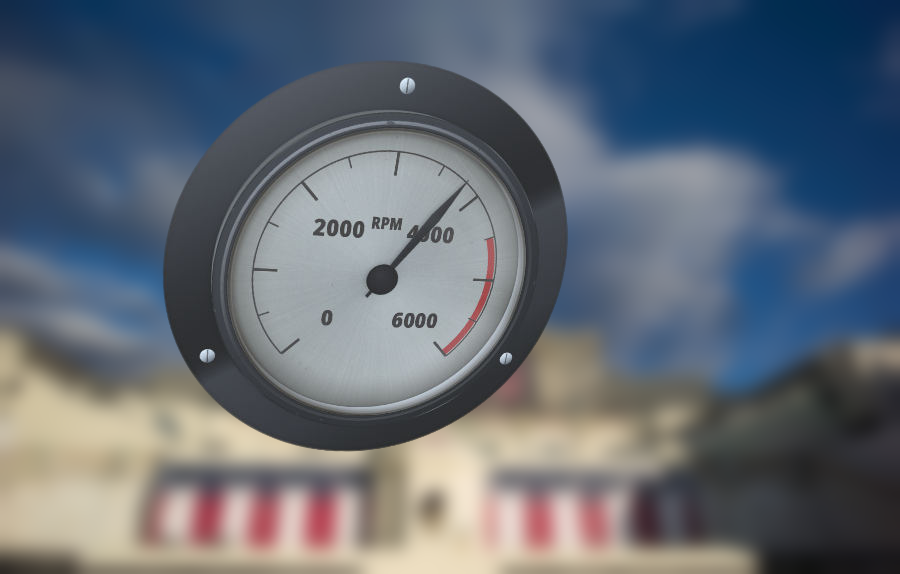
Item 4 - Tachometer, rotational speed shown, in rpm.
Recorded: 3750 rpm
